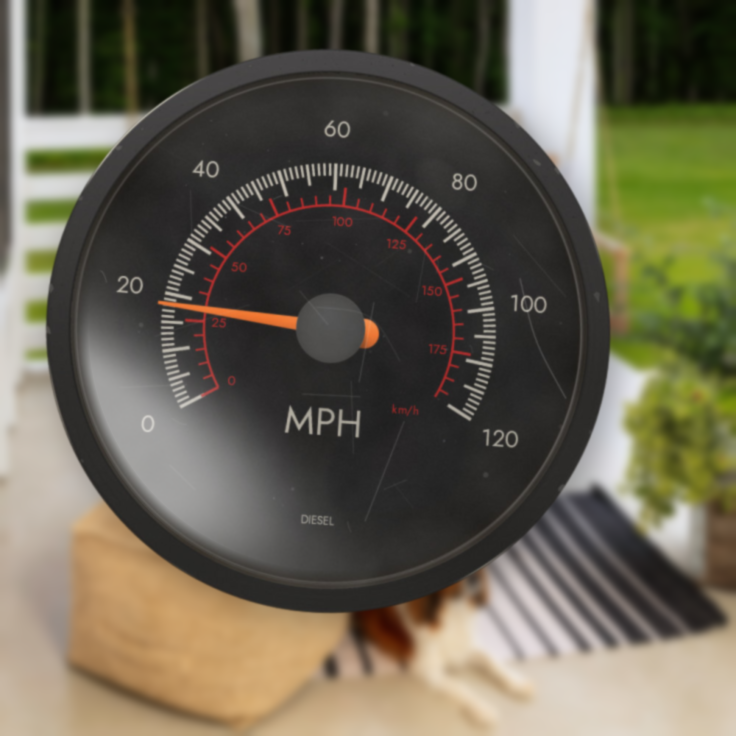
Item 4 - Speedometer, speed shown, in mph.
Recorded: 18 mph
